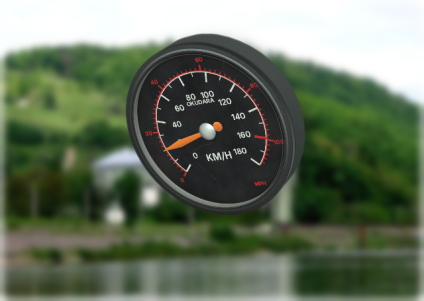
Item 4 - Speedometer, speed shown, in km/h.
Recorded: 20 km/h
